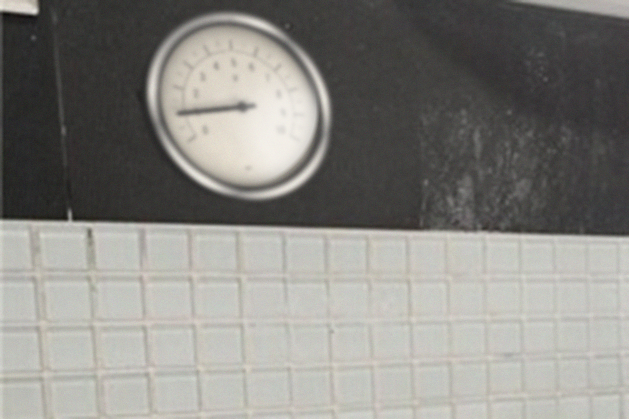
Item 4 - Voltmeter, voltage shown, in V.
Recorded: 1 V
